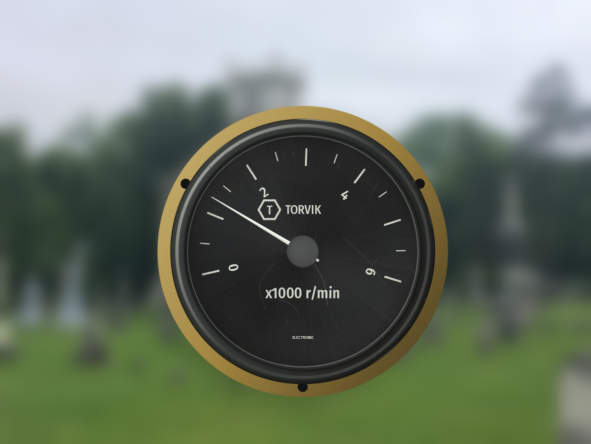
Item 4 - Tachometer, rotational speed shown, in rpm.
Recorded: 1250 rpm
